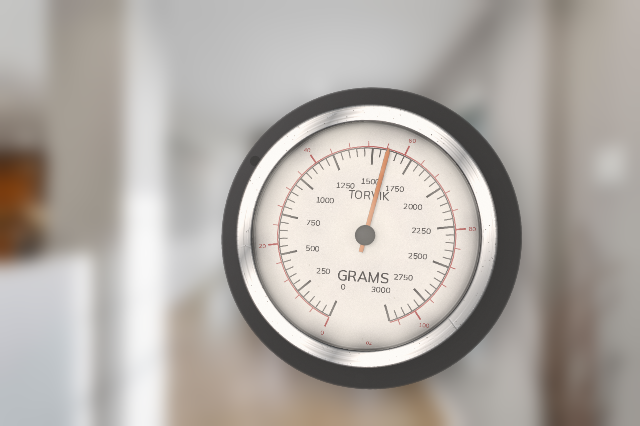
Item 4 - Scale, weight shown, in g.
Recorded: 1600 g
